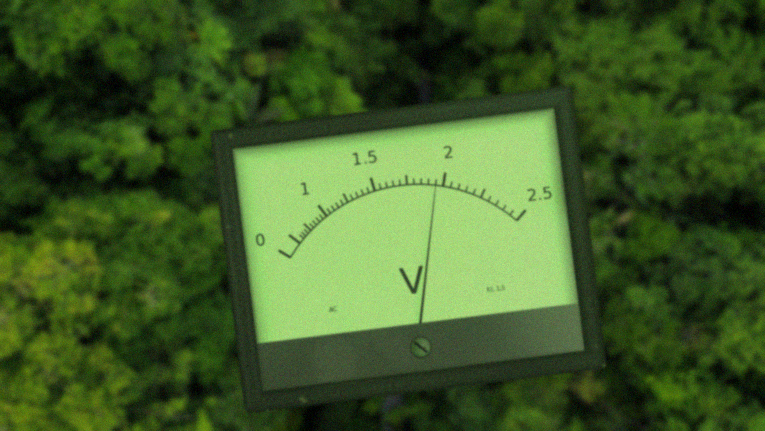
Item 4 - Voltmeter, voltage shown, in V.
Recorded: 1.95 V
